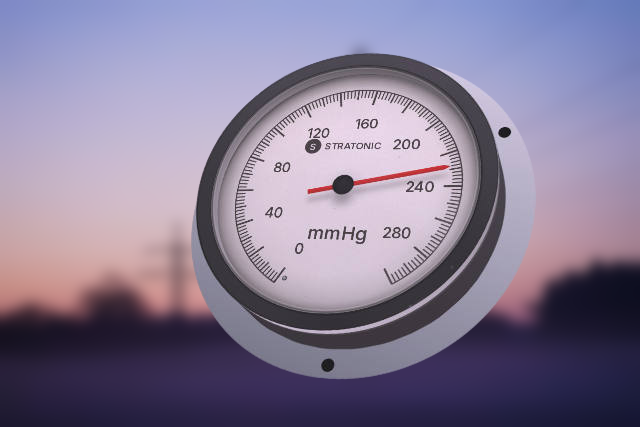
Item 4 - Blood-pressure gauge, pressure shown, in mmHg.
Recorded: 230 mmHg
